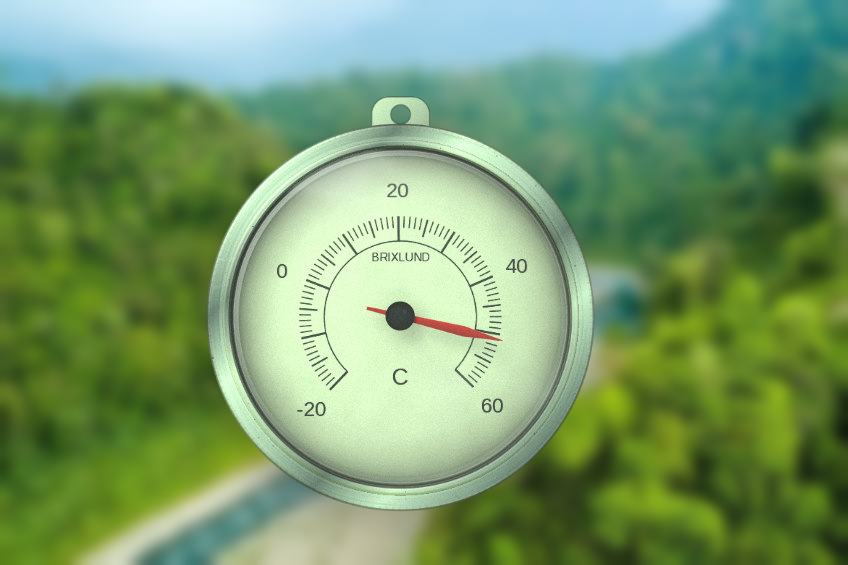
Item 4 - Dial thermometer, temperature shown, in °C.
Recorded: 51 °C
